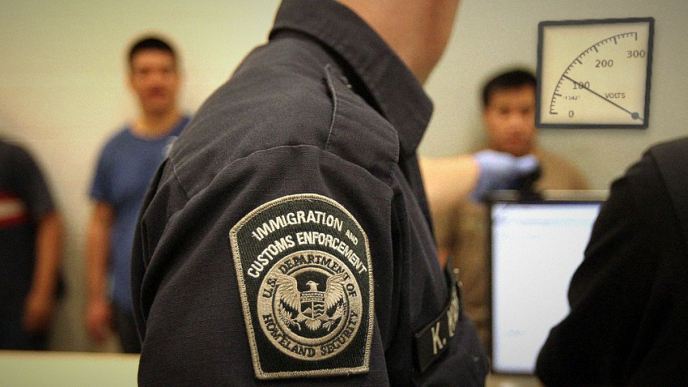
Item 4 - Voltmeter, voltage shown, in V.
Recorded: 100 V
